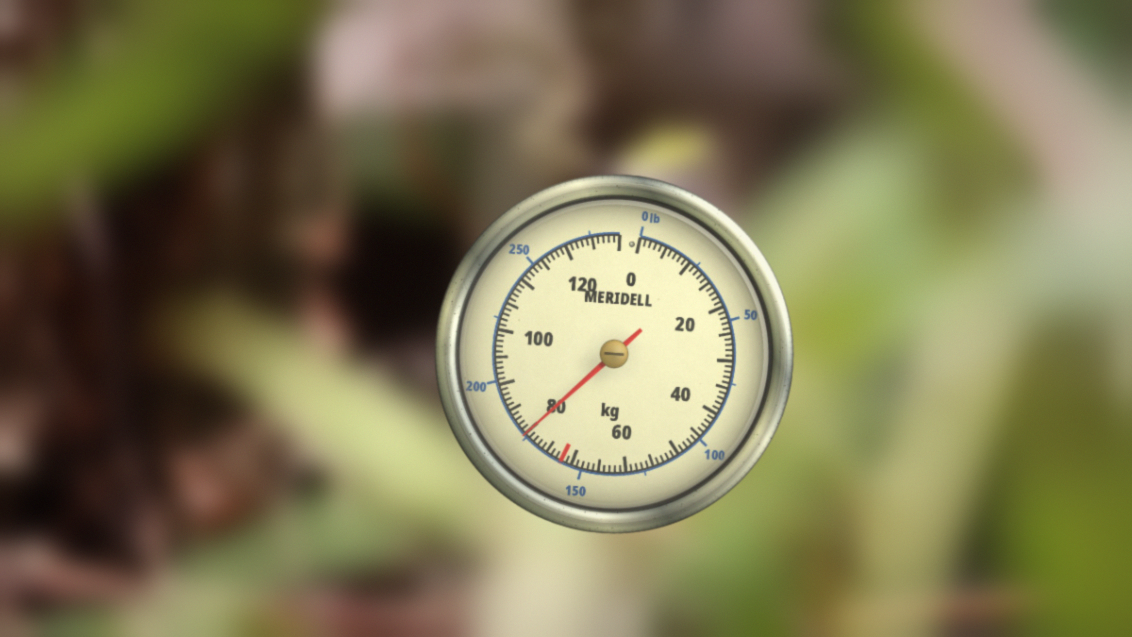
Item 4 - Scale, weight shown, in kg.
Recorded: 80 kg
